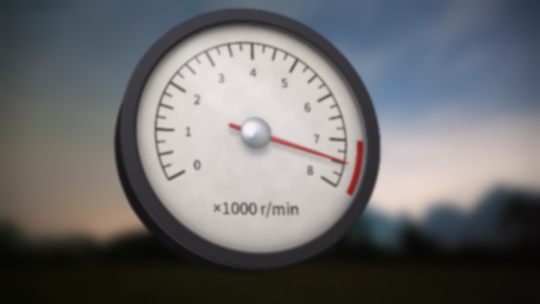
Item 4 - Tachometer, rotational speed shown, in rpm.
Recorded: 7500 rpm
